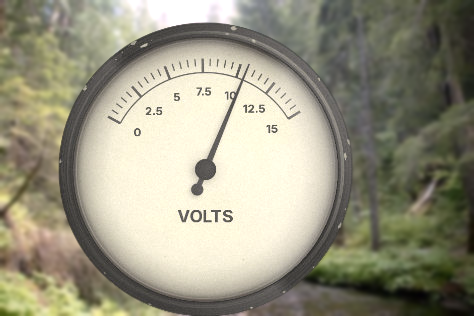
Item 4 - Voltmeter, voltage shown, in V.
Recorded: 10.5 V
